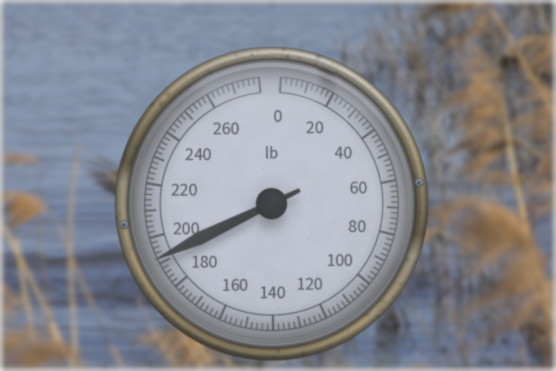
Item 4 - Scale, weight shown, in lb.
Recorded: 192 lb
